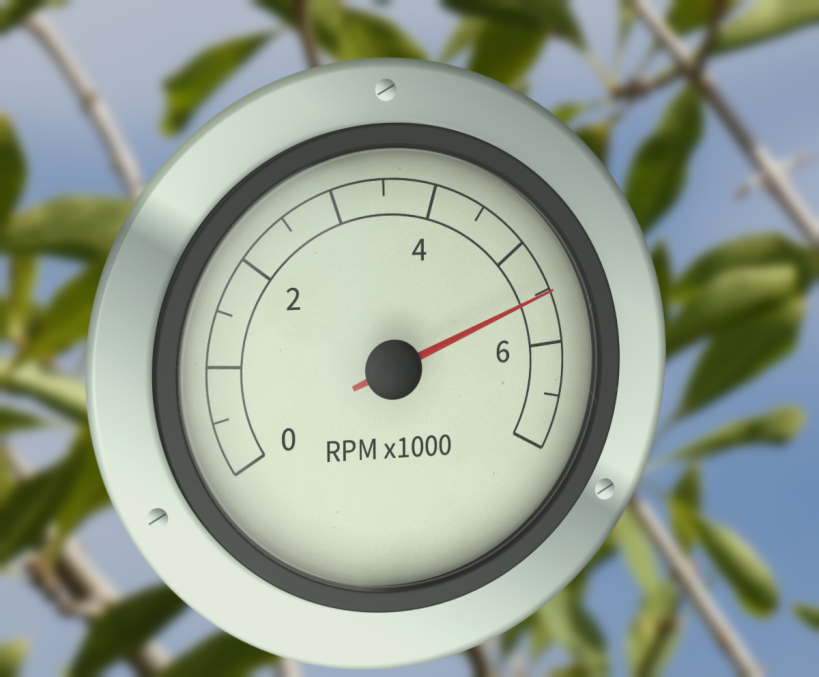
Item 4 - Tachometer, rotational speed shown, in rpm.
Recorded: 5500 rpm
